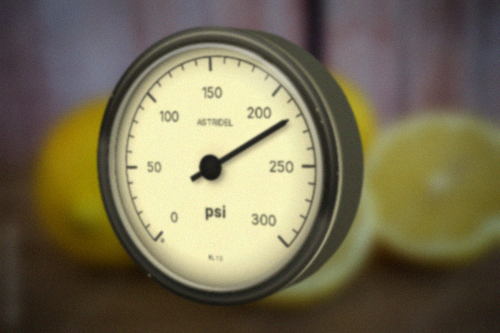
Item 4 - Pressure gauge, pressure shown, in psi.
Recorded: 220 psi
